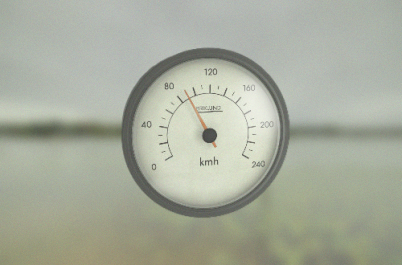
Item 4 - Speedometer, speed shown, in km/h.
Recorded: 90 km/h
